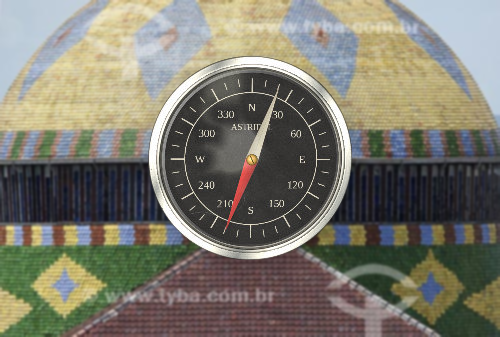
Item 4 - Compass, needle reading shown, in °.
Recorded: 200 °
